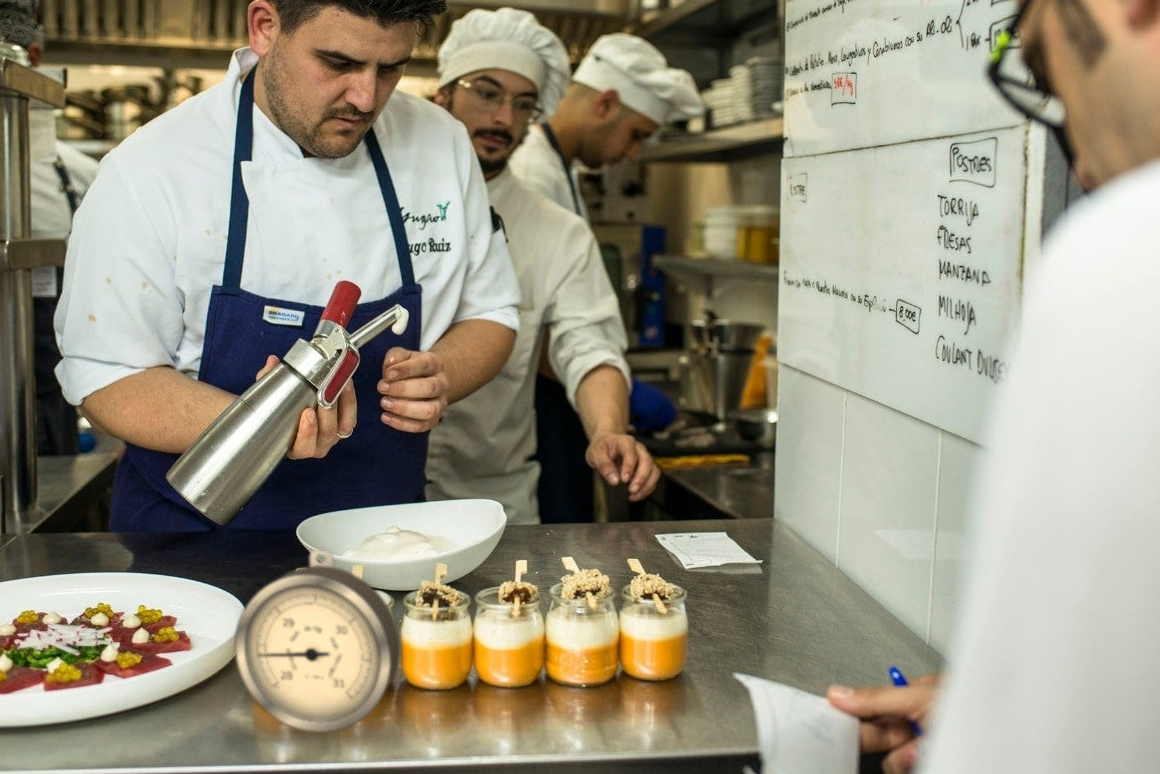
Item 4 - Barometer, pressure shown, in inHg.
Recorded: 28.4 inHg
